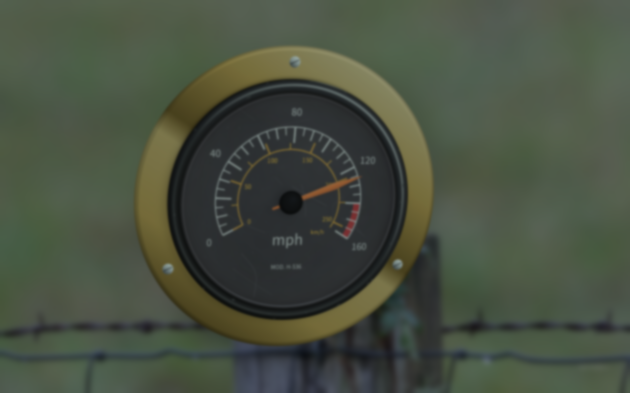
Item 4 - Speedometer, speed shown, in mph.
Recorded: 125 mph
